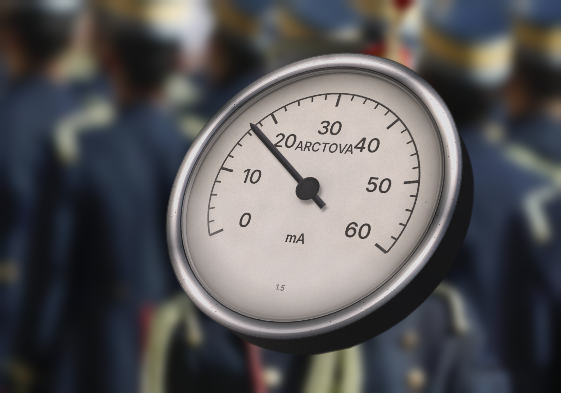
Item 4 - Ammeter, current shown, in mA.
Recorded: 17 mA
